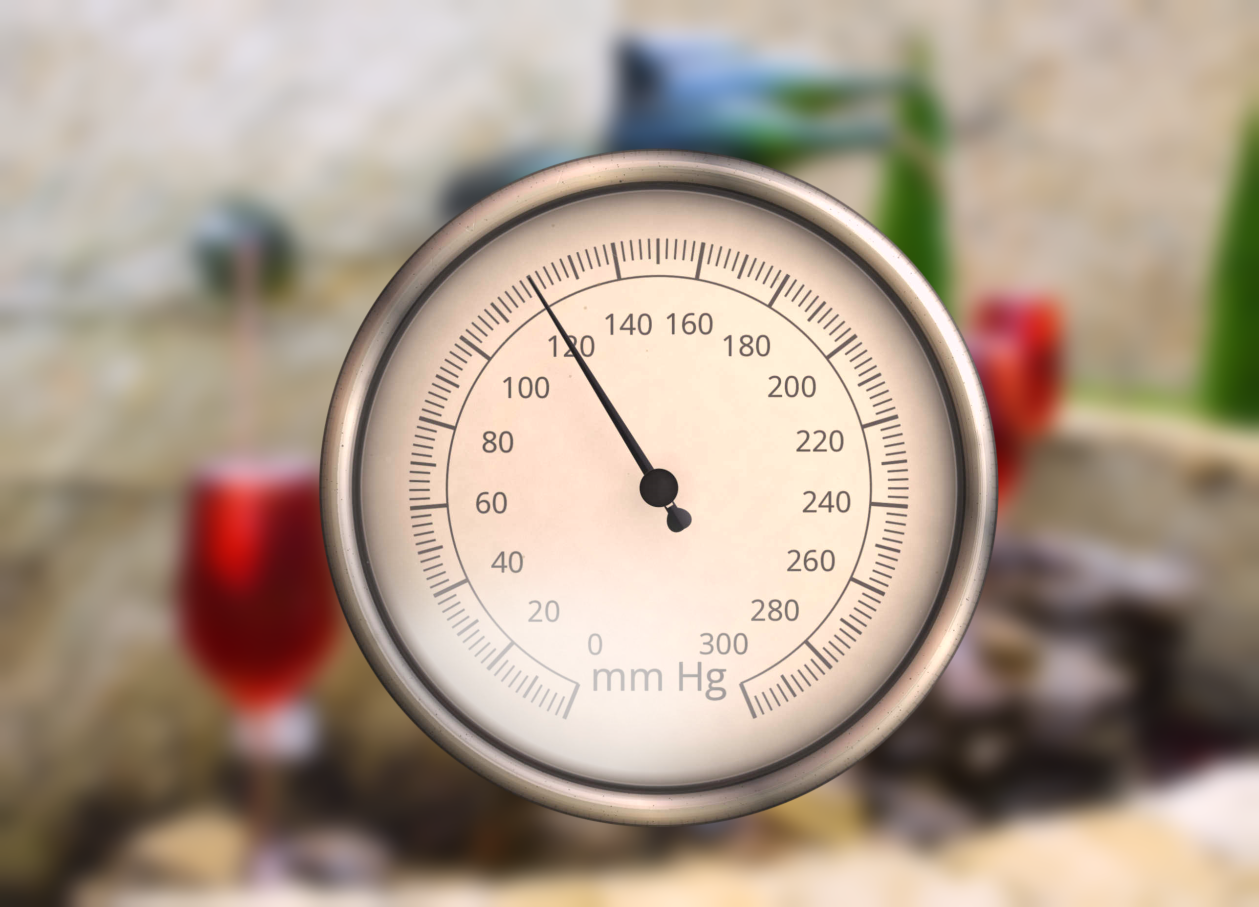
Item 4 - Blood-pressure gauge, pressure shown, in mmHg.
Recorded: 120 mmHg
